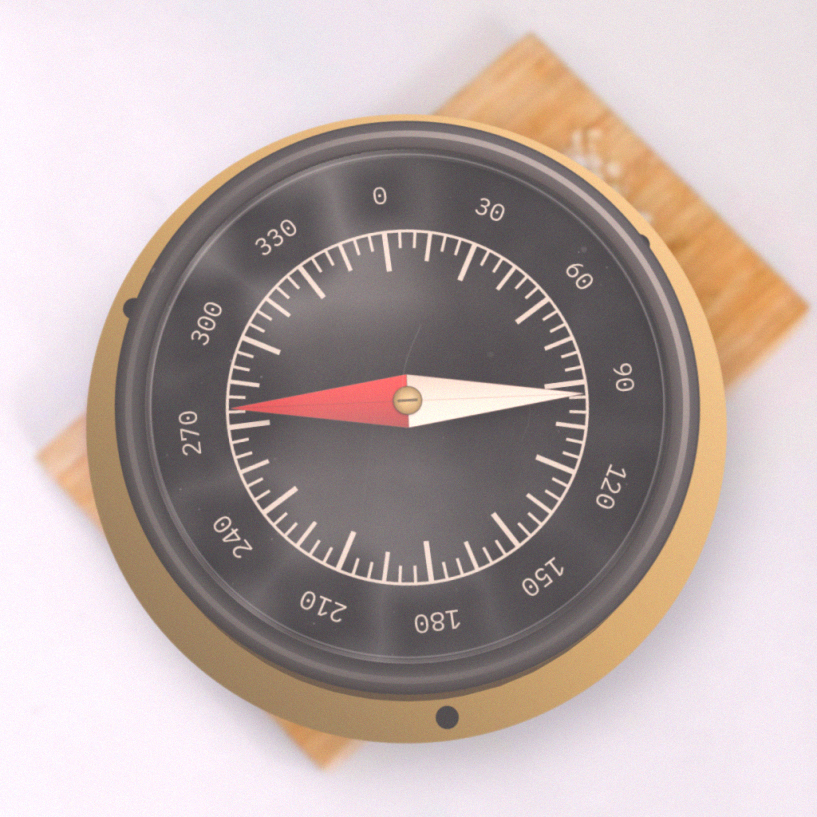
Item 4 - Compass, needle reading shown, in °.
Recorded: 275 °
